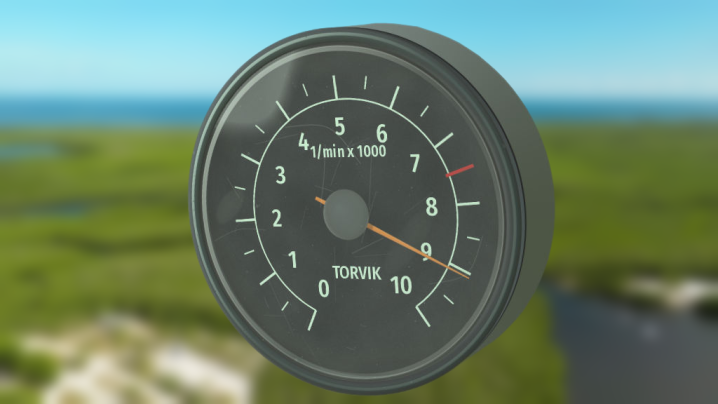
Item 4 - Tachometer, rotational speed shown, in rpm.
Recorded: 9000 rpm
